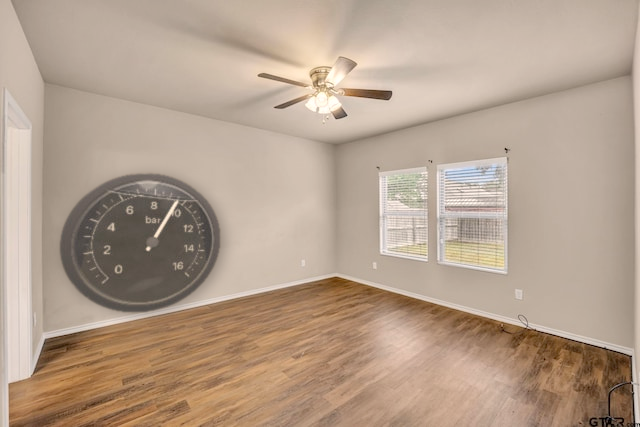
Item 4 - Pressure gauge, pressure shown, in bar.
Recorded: 9.5 bar
